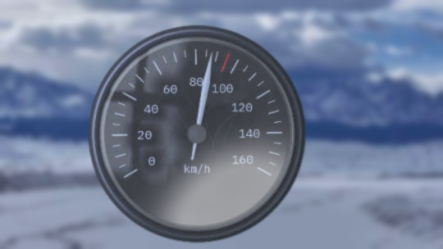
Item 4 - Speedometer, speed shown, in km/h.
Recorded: 87.5 km/h
